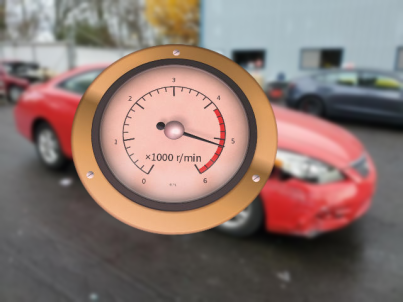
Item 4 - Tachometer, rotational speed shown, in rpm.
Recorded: 5200 rpm
